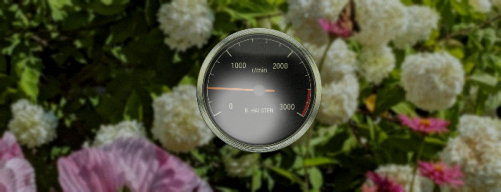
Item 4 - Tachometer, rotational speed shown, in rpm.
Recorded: 400 rpm
